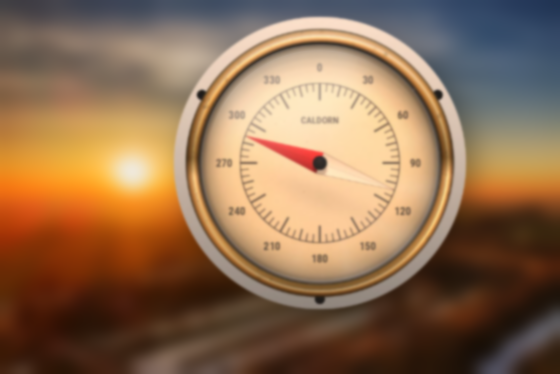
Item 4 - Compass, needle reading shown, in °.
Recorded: 290 °
